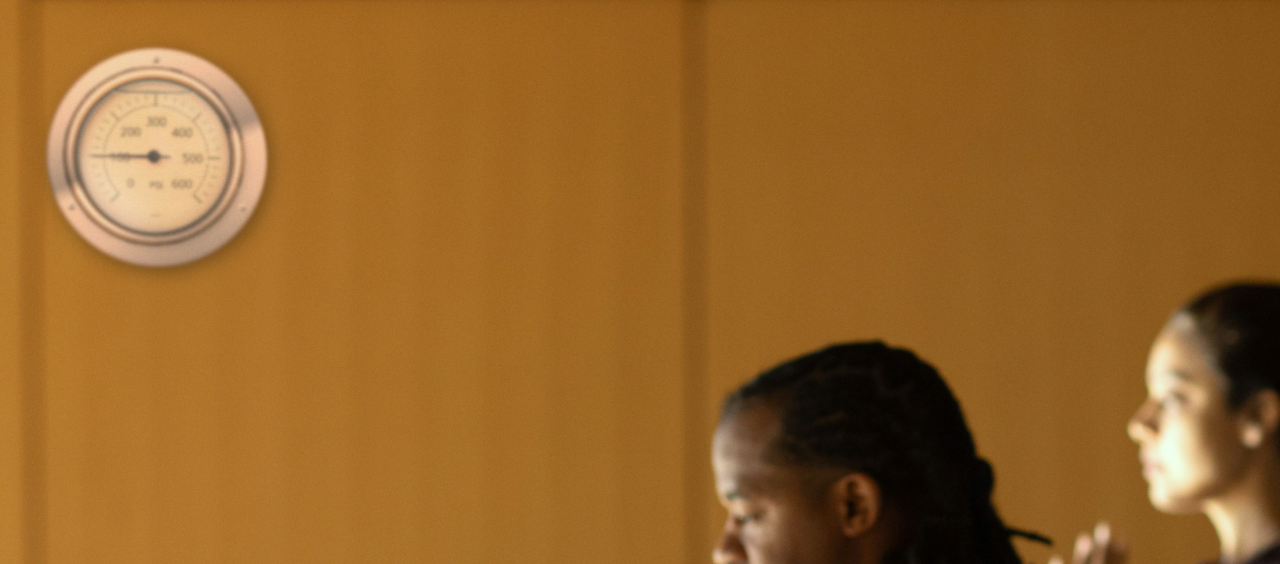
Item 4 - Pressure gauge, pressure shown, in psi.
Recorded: 100 psi
